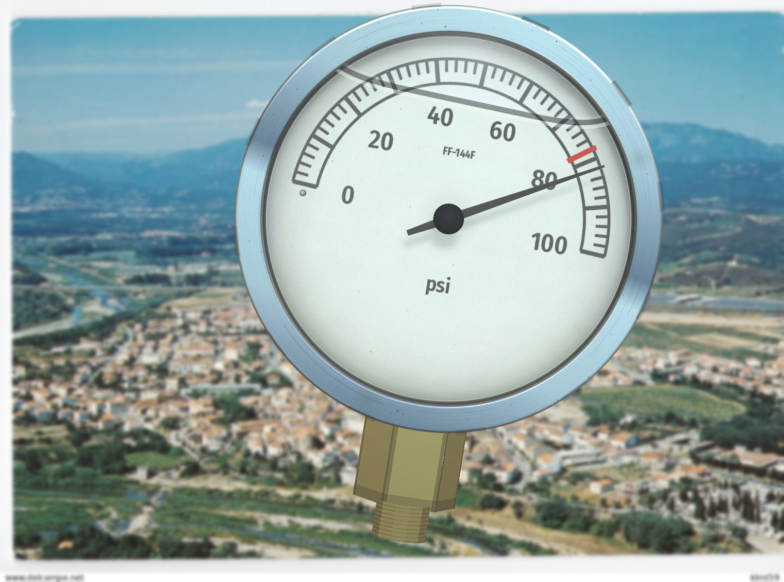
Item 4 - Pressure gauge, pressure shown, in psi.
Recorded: 82 psi
